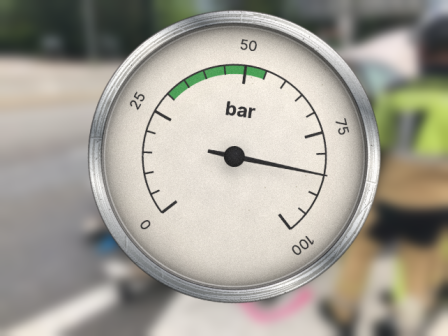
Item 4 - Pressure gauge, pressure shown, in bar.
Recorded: 85 bar
